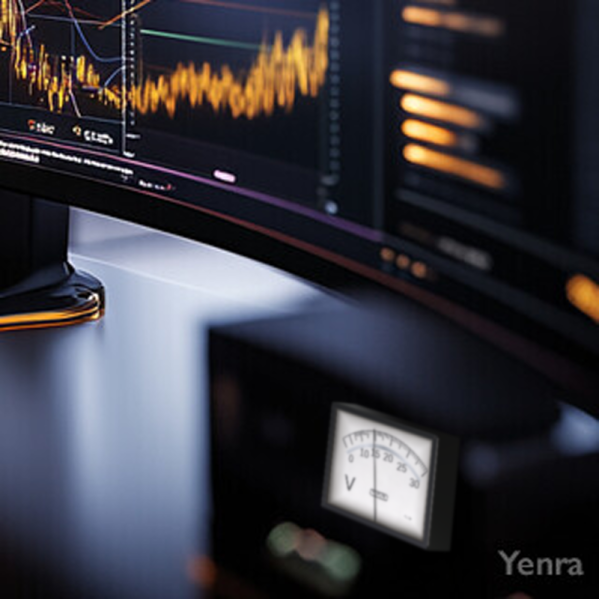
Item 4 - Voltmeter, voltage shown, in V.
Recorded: 15 V
